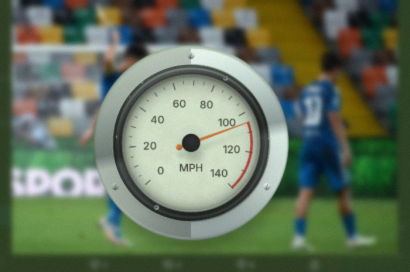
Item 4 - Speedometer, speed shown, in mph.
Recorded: 105 mph
